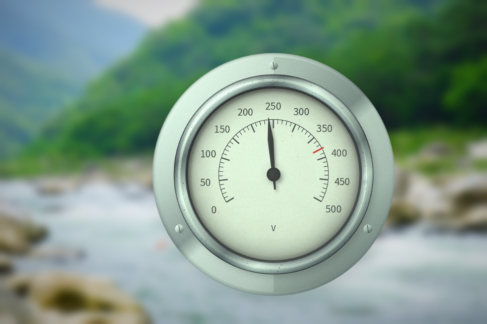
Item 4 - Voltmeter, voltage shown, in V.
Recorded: 240 V
